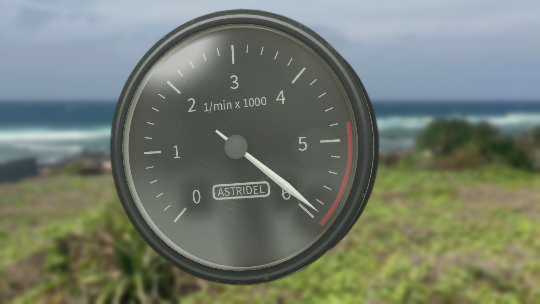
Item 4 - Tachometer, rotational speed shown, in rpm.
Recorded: 5900 rpm
